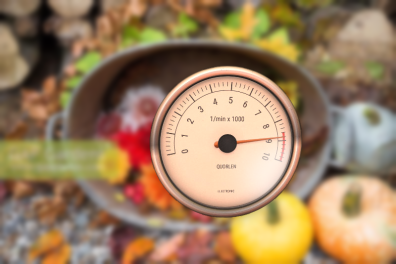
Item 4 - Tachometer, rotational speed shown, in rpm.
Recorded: 8800 rpm
